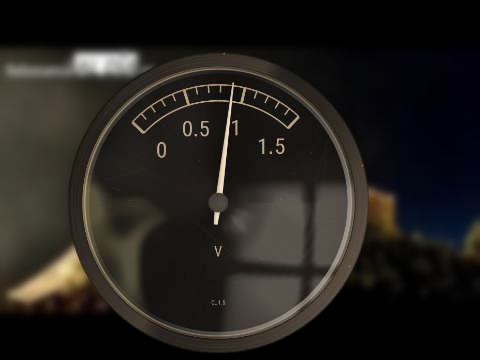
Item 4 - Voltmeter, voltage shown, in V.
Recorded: 0.9 V
